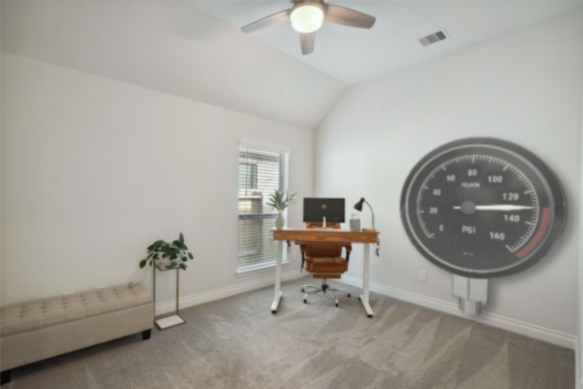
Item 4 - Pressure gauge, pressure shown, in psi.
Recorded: 130 psi
